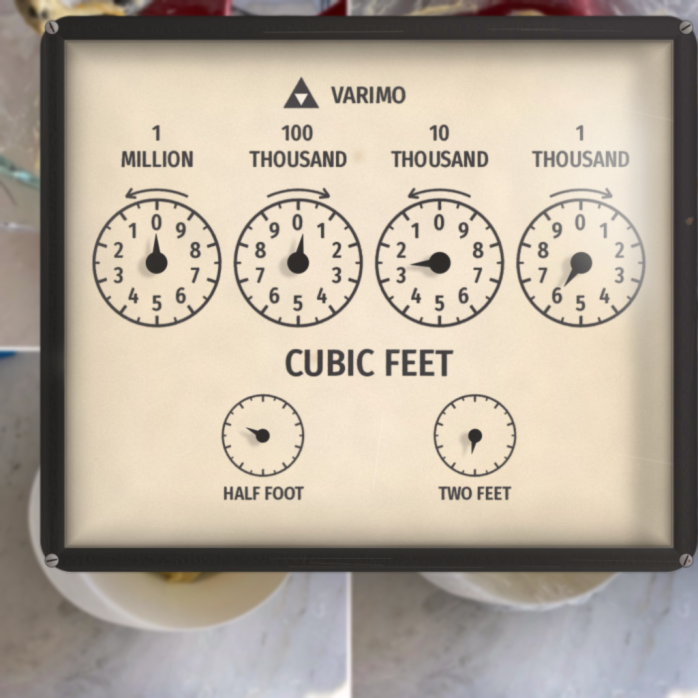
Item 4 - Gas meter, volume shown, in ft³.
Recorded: 2600 ft³
